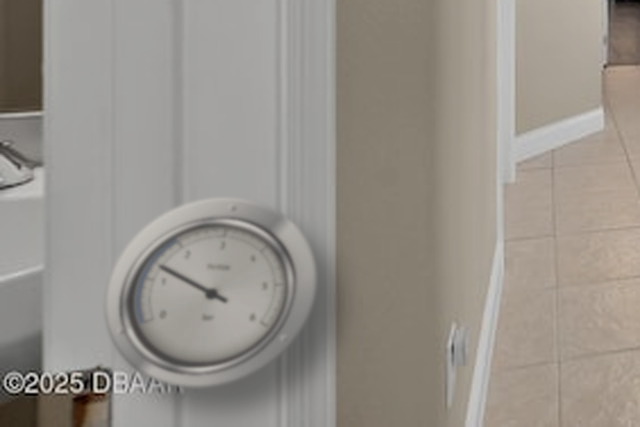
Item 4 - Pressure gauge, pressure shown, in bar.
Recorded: 1.4 bar
